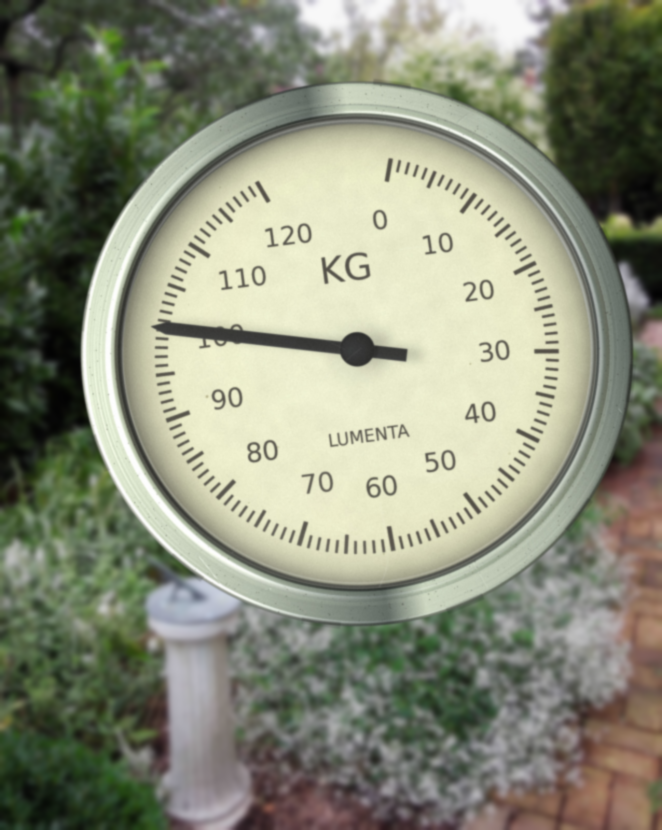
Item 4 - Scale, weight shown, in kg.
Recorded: 100 kg
